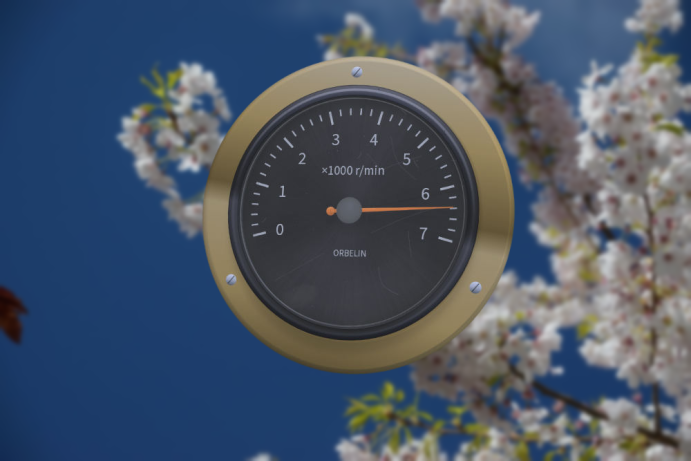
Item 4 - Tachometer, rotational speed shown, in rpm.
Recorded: 6400 rpm
